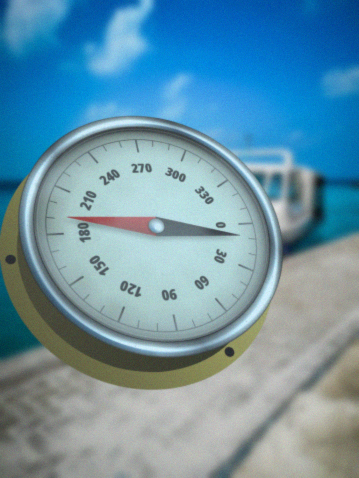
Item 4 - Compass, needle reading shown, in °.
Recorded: 190 °
